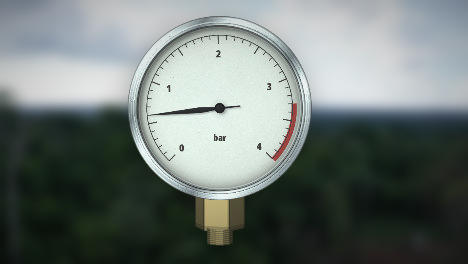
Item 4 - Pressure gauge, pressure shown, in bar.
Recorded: 0.6 bar
